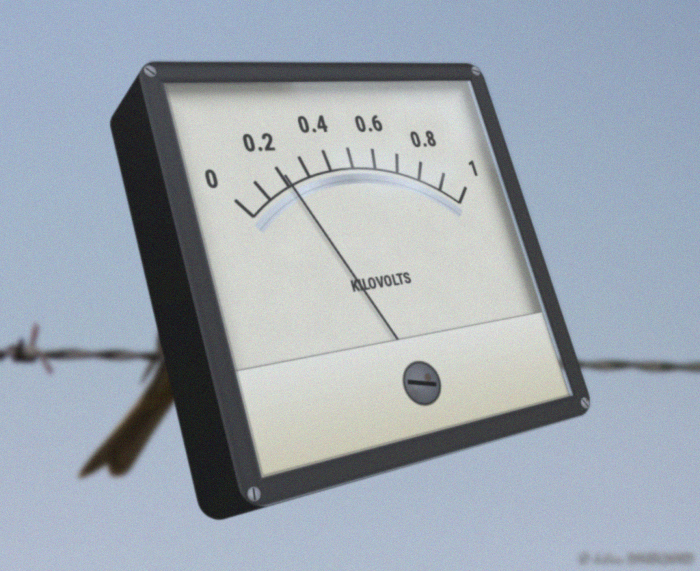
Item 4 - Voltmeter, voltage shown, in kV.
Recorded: 0.2 kV
